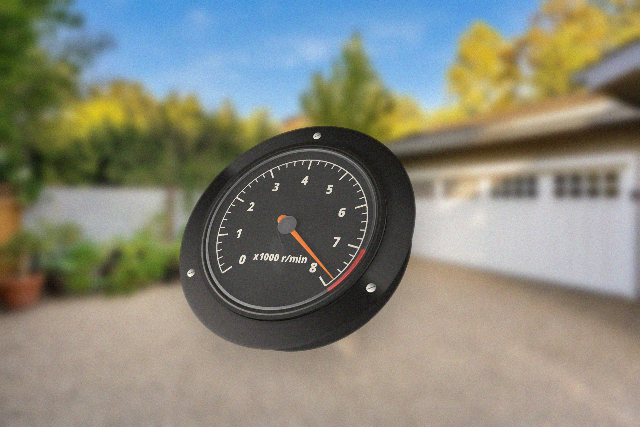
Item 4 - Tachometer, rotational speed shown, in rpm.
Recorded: 7800 rpm
